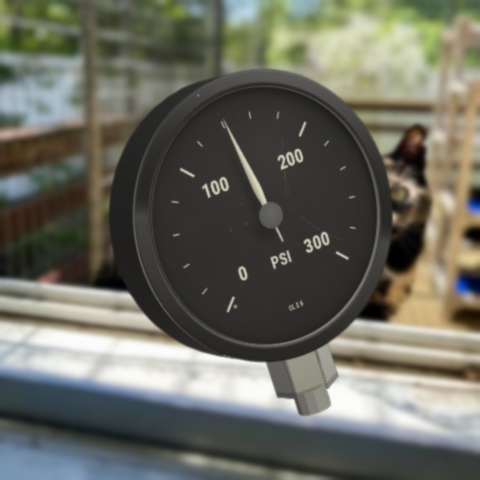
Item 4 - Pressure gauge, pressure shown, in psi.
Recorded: 140 psi
